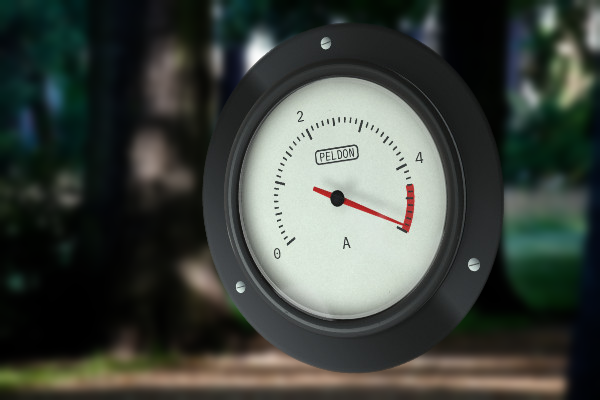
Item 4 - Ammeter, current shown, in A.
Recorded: 4.9 A
